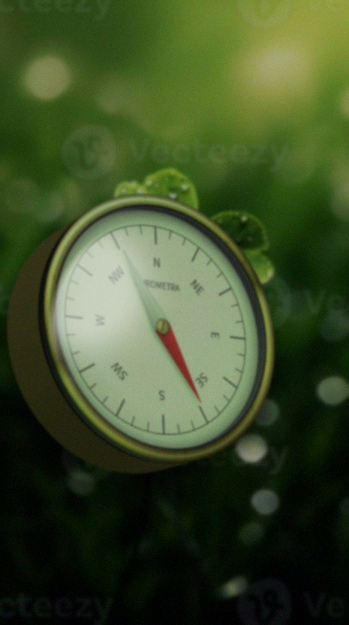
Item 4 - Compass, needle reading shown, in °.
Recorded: 150 °
